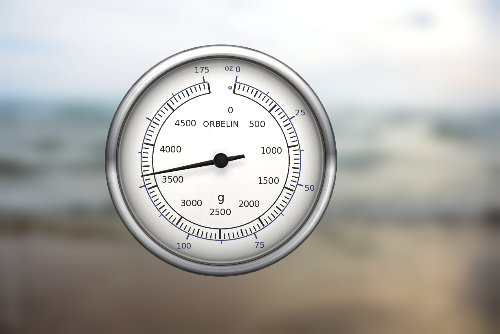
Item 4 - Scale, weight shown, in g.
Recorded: 3650 g
